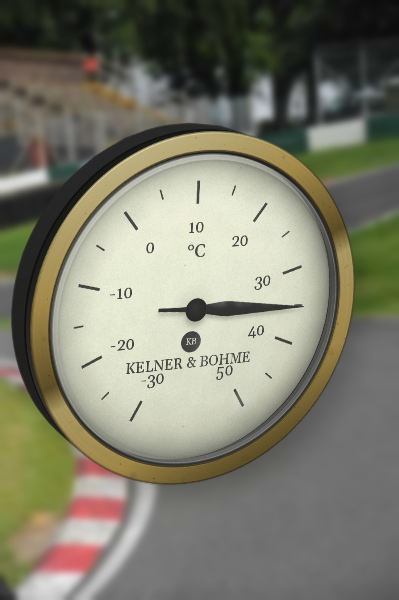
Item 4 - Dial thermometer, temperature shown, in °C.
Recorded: 35 °C
